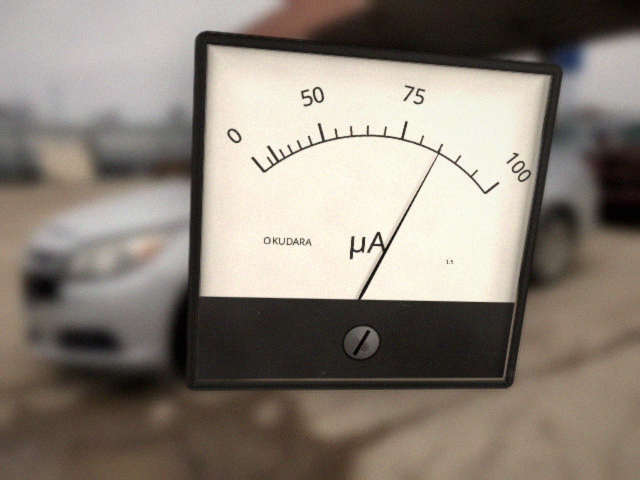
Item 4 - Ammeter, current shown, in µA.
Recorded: 85 µA
